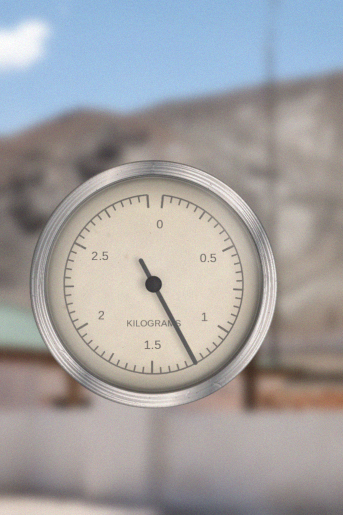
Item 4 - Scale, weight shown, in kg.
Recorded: 1.25 kg
